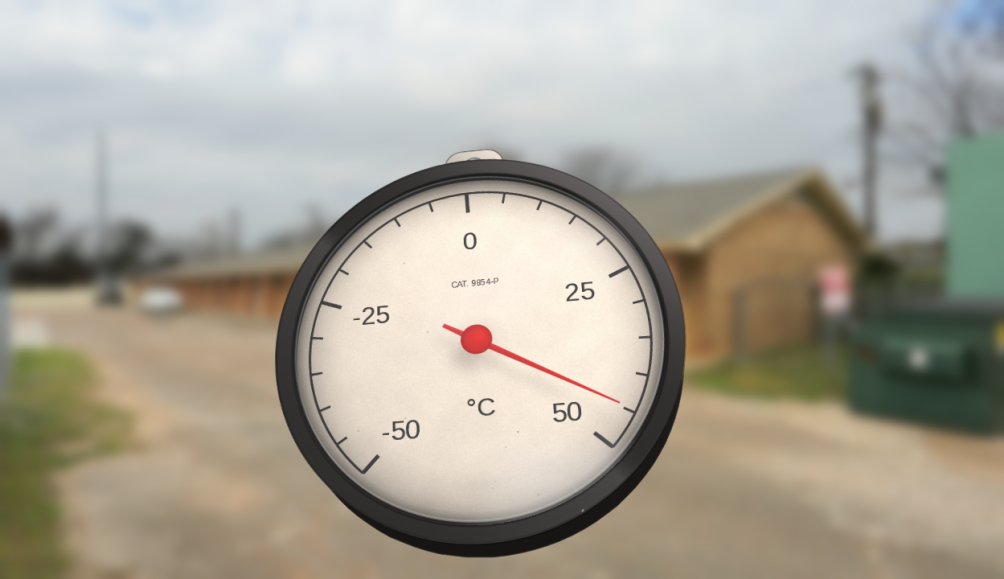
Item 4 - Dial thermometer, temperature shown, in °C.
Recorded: 45 °C
